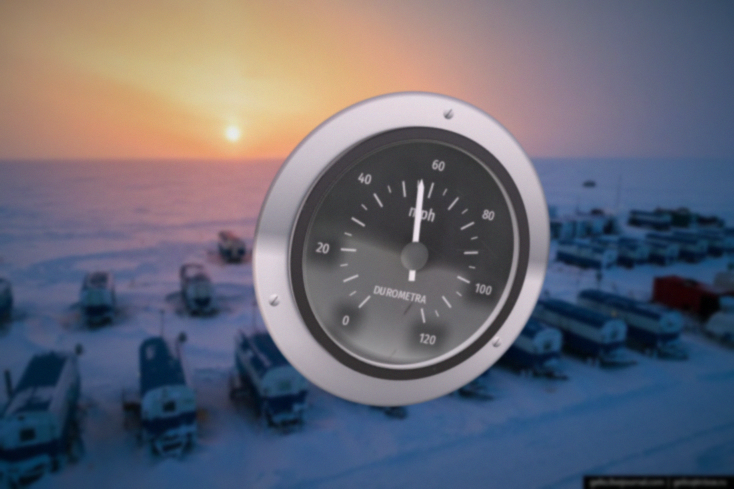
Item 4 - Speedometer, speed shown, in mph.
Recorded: 55 mph
